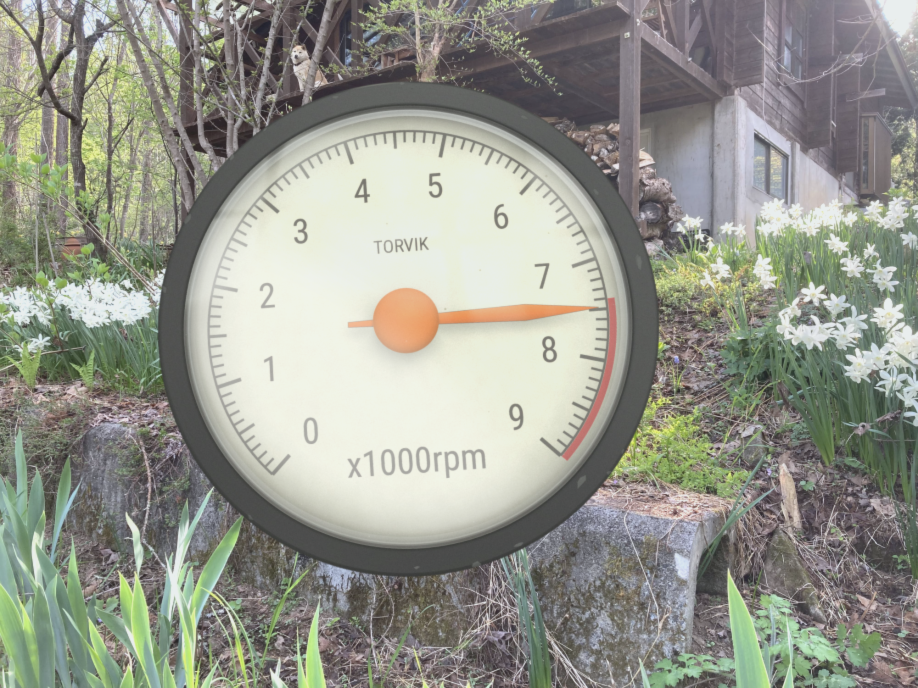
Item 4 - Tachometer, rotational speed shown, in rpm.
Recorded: 7500 rpm
